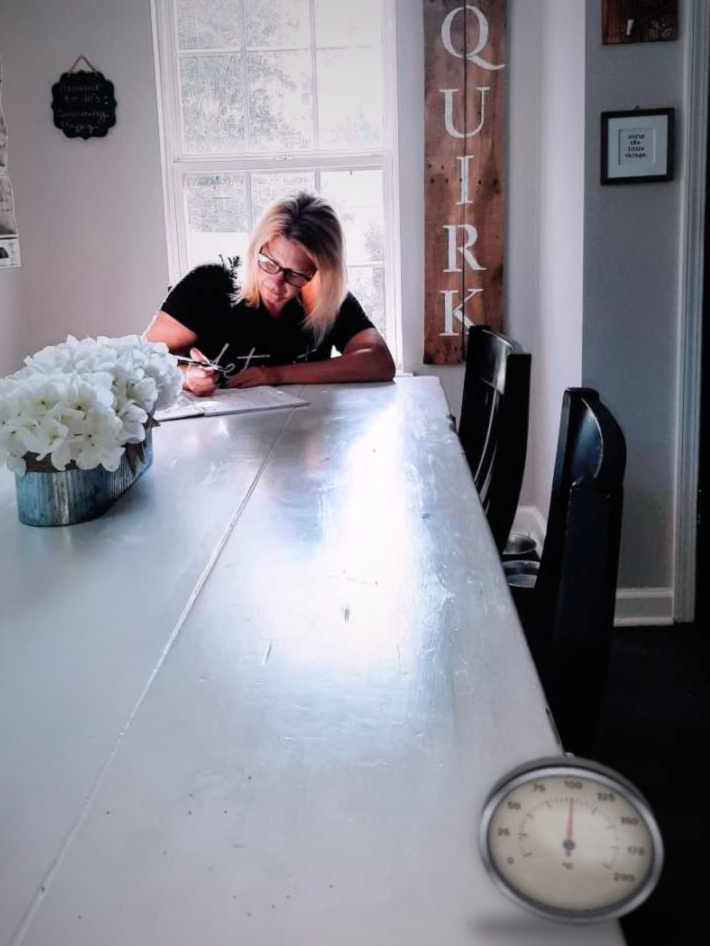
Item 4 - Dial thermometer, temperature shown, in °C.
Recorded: 100 °C
